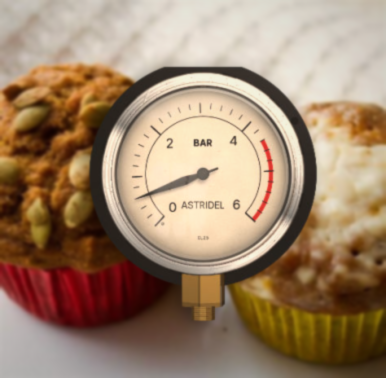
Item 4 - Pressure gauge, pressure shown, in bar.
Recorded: 0.6 bar
